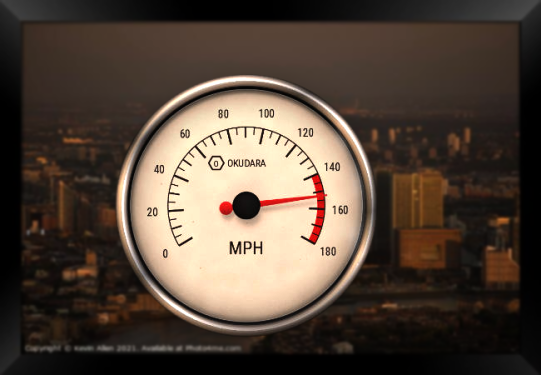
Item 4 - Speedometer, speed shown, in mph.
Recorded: 152.5 mph
